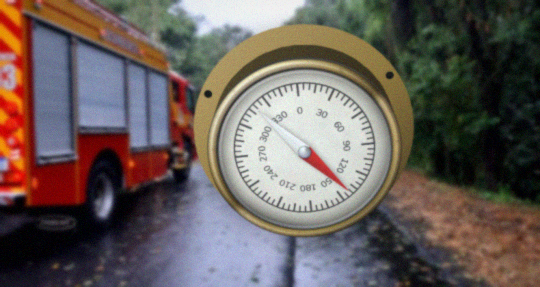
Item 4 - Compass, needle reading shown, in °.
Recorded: 140 °
